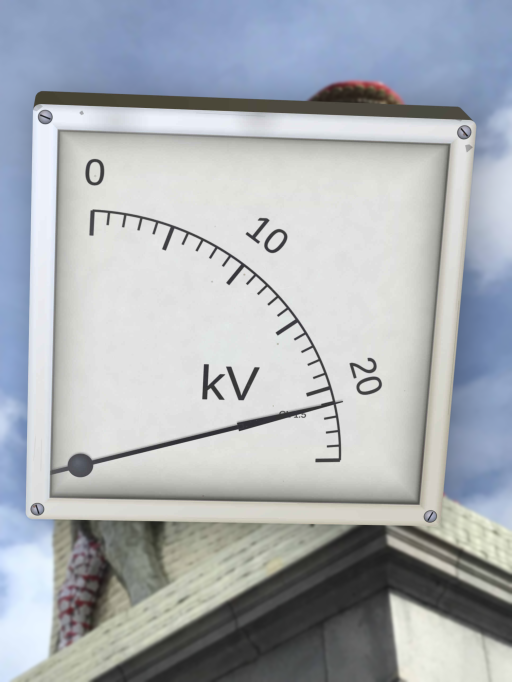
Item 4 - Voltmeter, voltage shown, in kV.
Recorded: 21 kV
